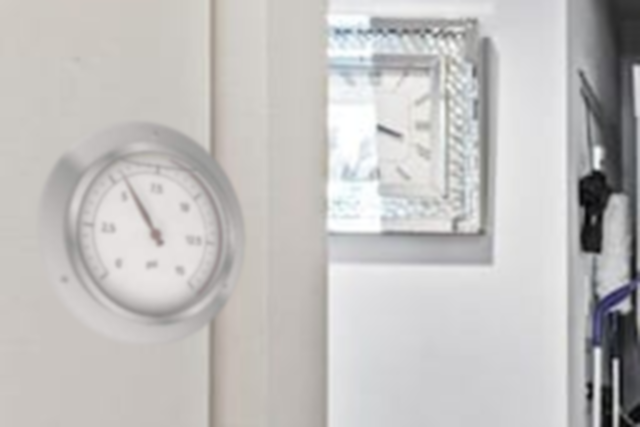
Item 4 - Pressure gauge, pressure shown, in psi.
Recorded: 5.5 psi
